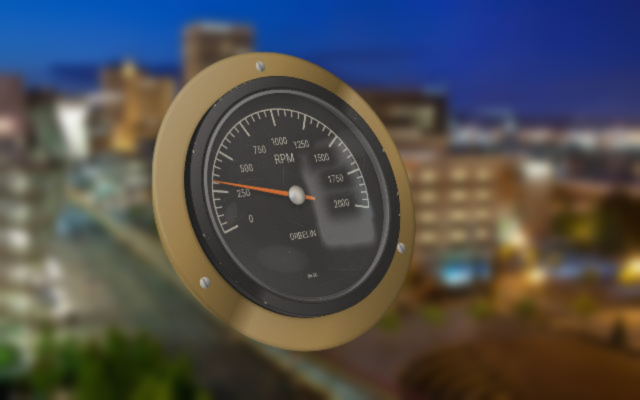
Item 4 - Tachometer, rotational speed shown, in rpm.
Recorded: 300 rpm
